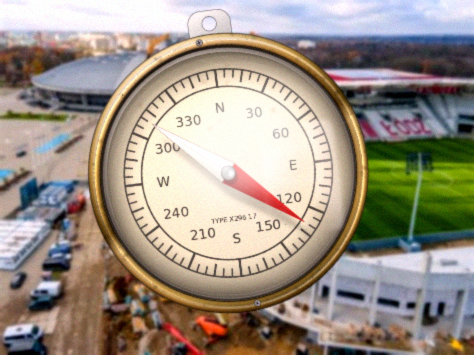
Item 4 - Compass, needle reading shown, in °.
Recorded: 130 °
